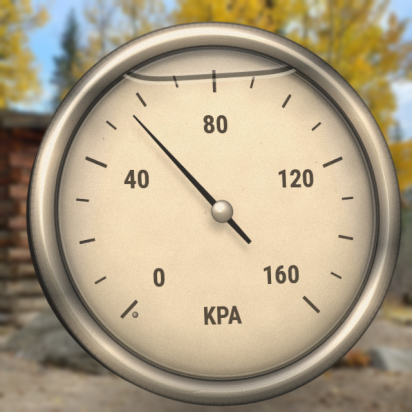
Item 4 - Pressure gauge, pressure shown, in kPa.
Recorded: 55 kPa
